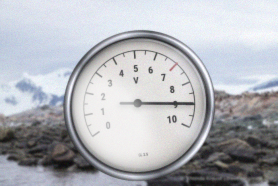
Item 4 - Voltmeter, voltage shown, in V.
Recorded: 9 V
